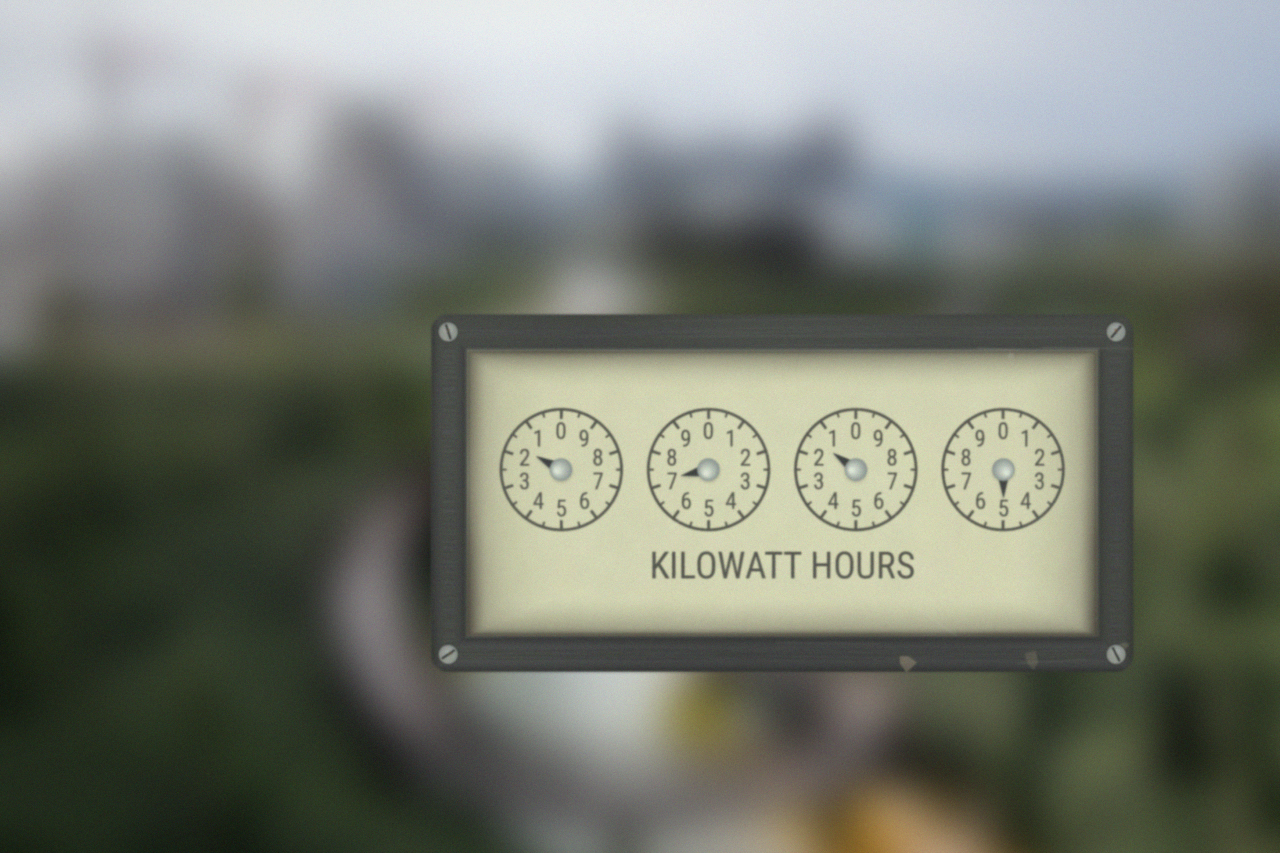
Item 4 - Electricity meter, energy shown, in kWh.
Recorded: 1715 kWh
